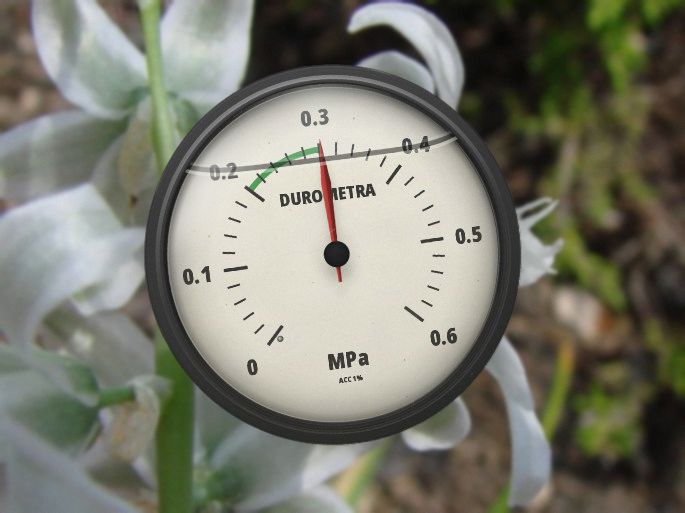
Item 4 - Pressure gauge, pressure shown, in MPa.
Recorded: 0.3 MPa
